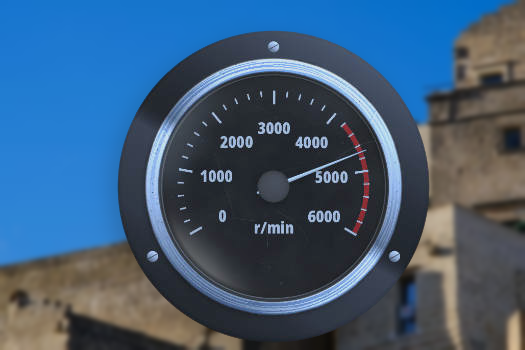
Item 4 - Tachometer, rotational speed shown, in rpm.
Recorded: 4700 rpm
